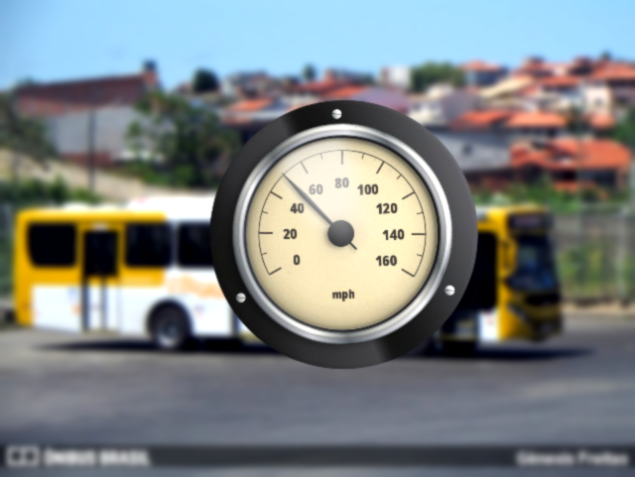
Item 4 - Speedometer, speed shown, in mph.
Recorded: 50 mph
